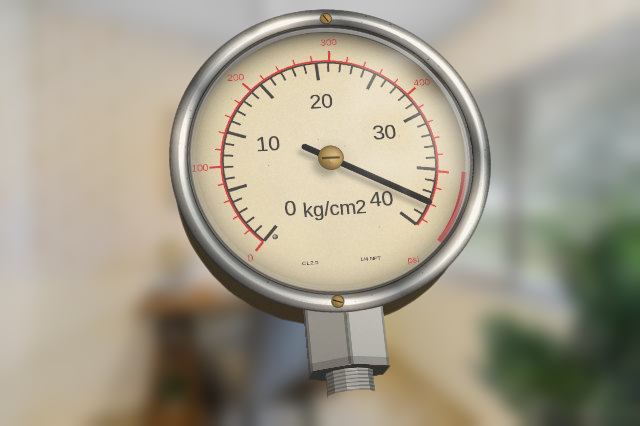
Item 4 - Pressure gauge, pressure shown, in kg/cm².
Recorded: 38 kg/cm²
